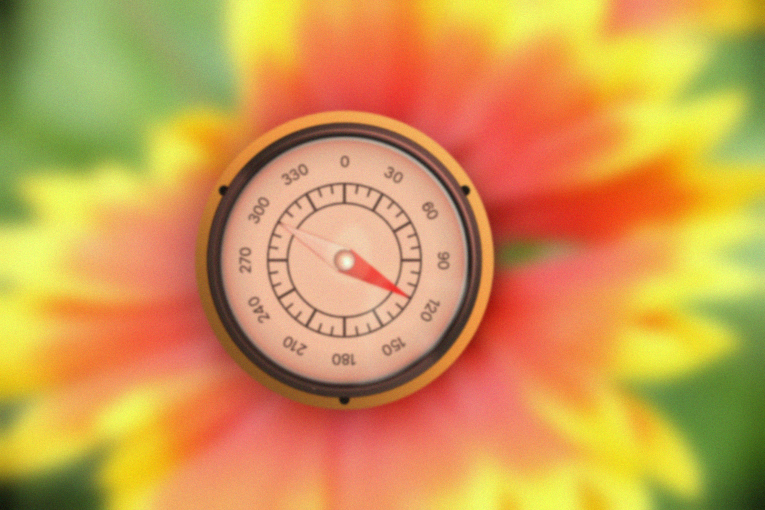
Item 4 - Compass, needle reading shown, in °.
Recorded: 120 °
